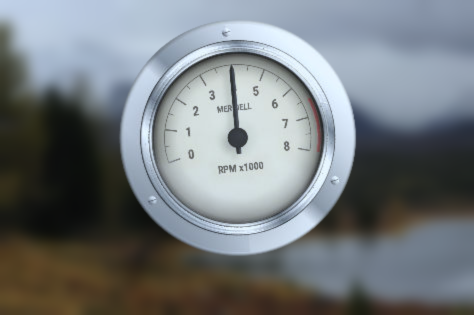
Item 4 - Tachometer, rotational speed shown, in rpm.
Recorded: 4000 rpm
